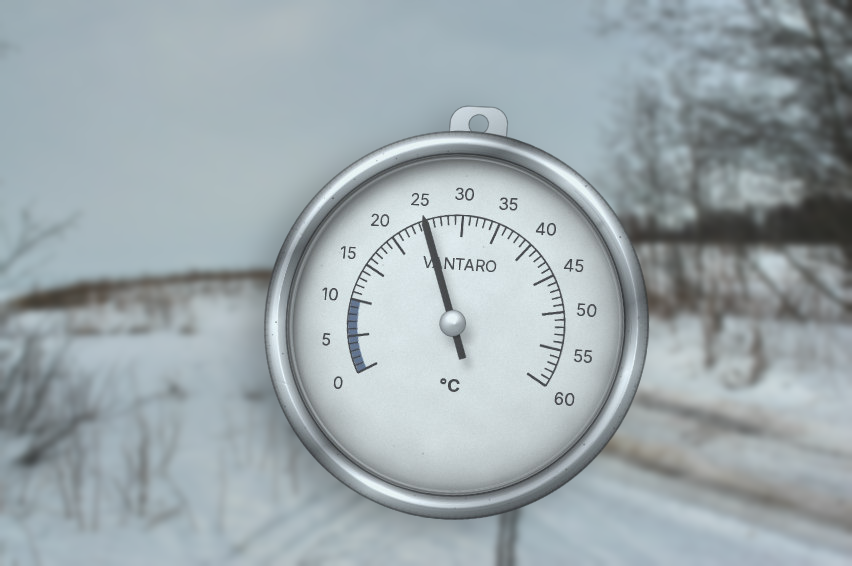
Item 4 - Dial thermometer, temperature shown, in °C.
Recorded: 25 °C
